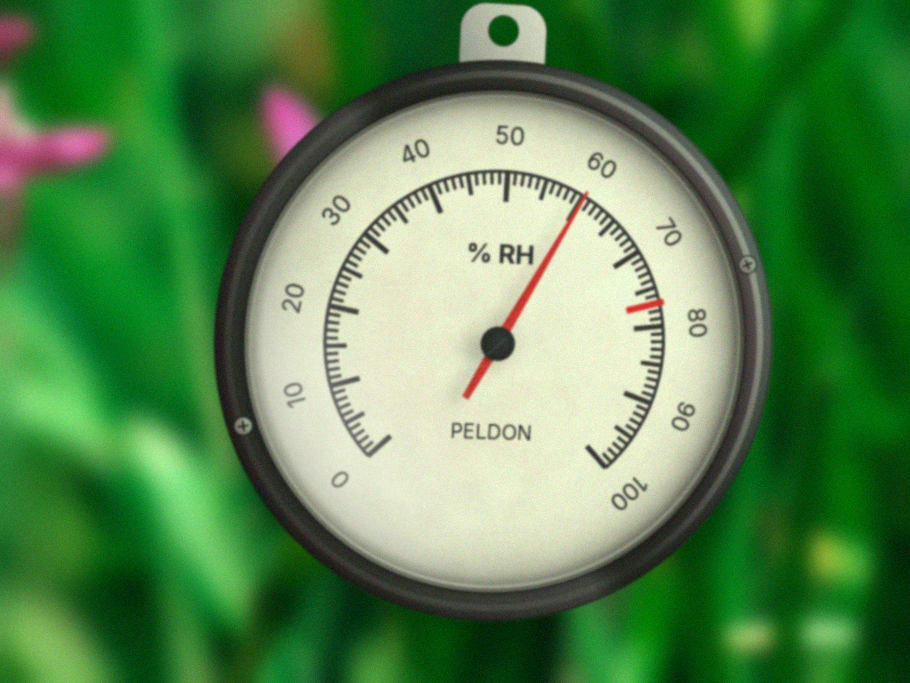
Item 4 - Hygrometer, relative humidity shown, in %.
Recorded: 60 %
